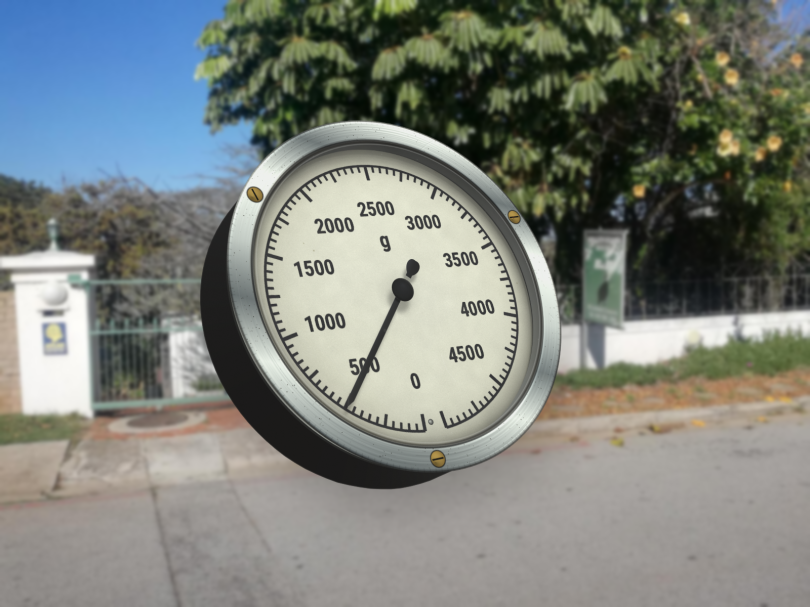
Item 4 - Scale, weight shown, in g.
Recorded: 500 g
